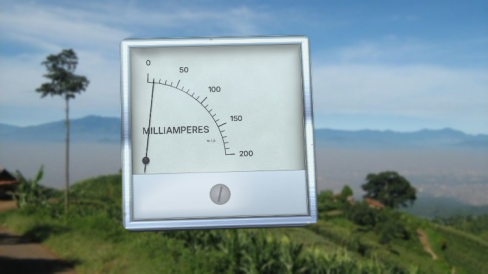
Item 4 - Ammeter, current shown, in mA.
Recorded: 10 mA
